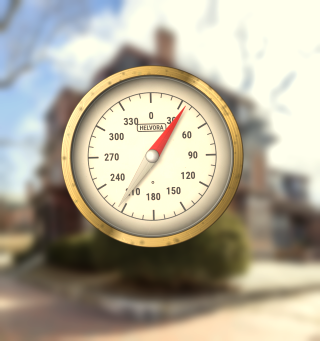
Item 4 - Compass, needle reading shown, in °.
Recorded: 35 °
